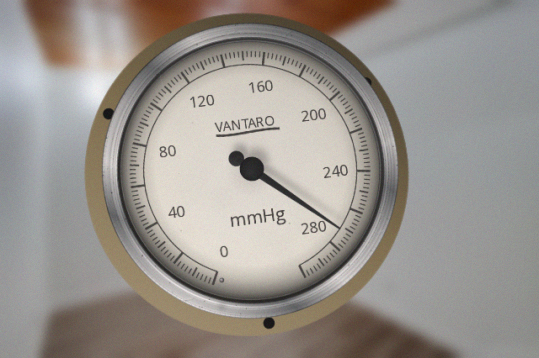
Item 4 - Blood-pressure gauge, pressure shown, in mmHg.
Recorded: 272 mmHg
